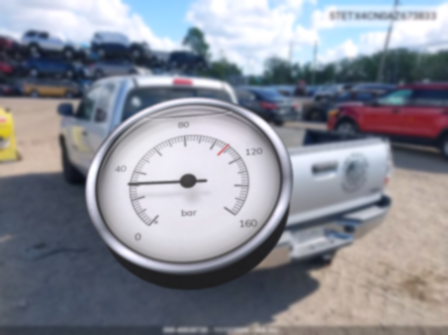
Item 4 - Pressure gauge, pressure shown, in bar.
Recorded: 30 bar
